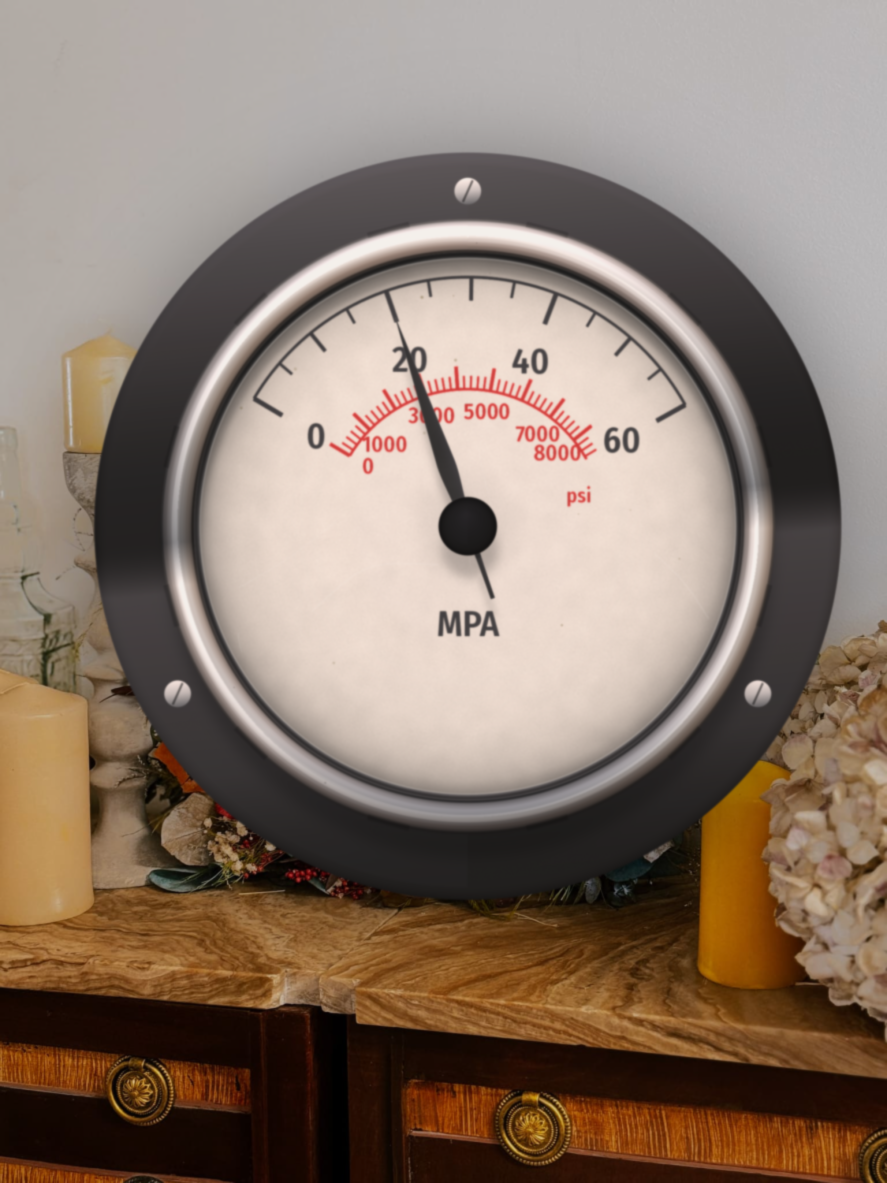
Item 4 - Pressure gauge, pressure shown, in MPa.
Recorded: 20 MPa
